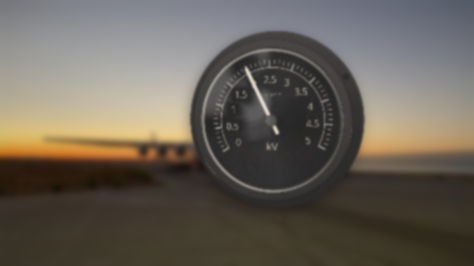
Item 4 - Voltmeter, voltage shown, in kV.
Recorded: 2 kV
